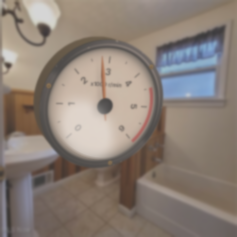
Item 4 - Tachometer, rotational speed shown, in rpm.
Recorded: 2750 rpm
